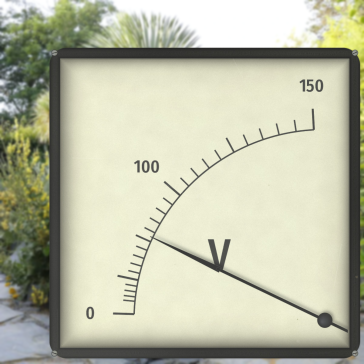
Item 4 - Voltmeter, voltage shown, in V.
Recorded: 77.5 V
